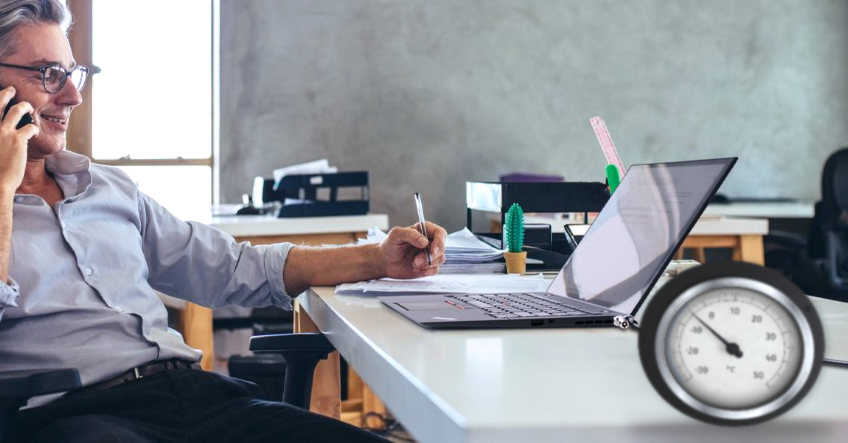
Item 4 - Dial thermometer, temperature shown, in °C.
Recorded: -5 °C
